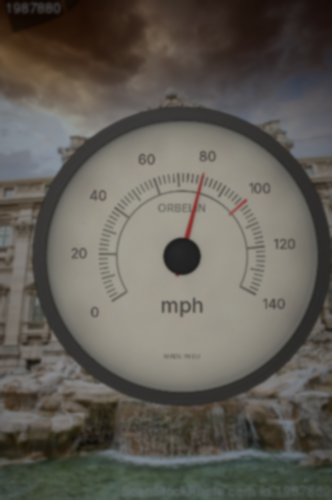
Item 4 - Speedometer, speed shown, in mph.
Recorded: 80 mph
